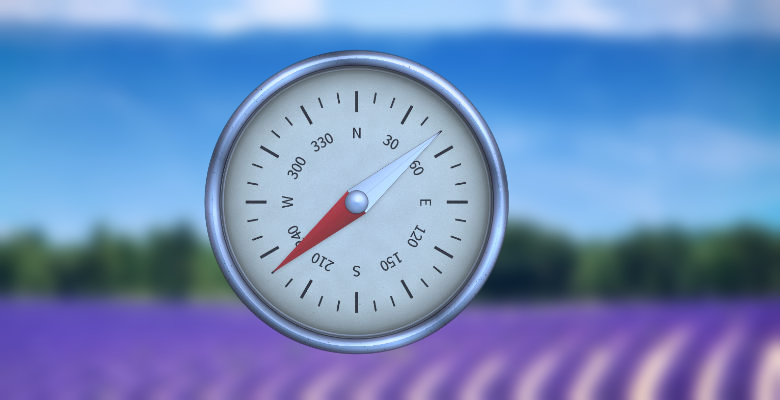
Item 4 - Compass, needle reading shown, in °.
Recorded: 230 °
